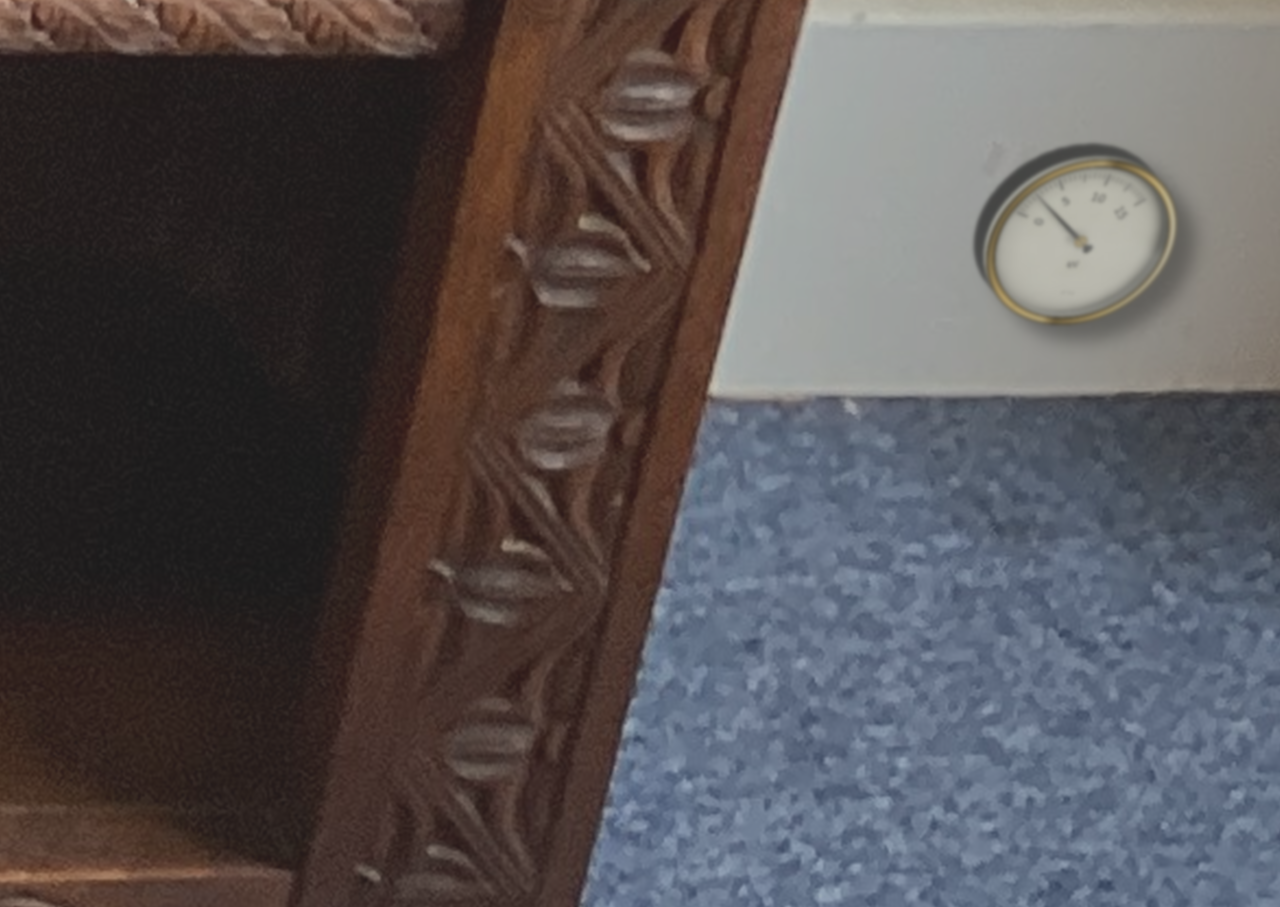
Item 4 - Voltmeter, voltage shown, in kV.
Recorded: 2.5 kV
